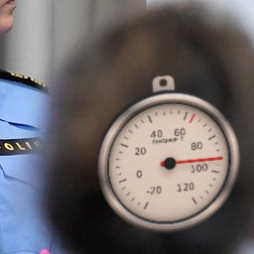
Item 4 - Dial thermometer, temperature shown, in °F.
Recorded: 92 °F
